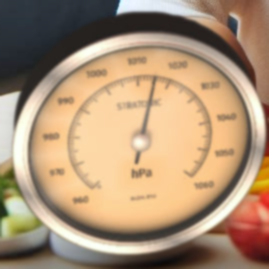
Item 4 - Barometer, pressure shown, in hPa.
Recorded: 1015 hPa
